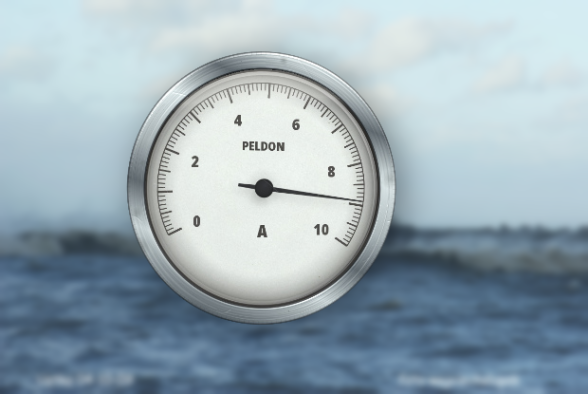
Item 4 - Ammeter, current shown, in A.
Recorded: 8.9 A
